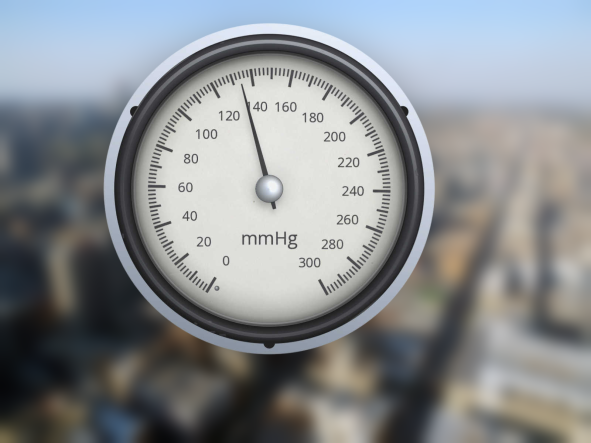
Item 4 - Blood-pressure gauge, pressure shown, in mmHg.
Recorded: 134 mmHg
